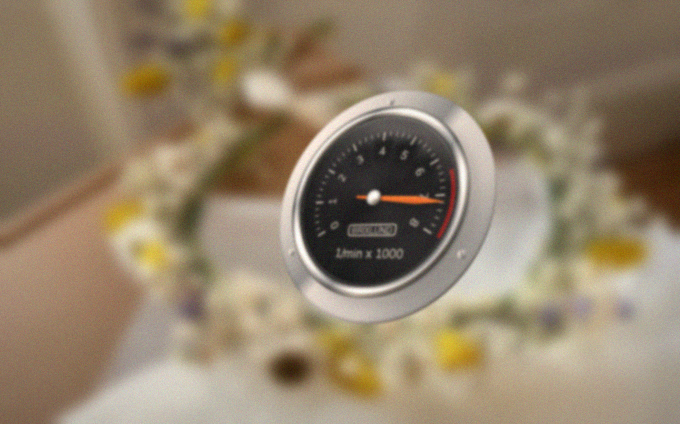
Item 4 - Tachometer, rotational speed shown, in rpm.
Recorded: 7200 rpm
